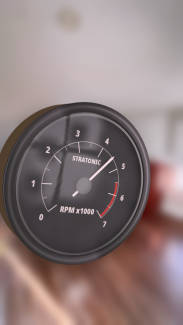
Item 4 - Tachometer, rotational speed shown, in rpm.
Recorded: 4500 rpm
